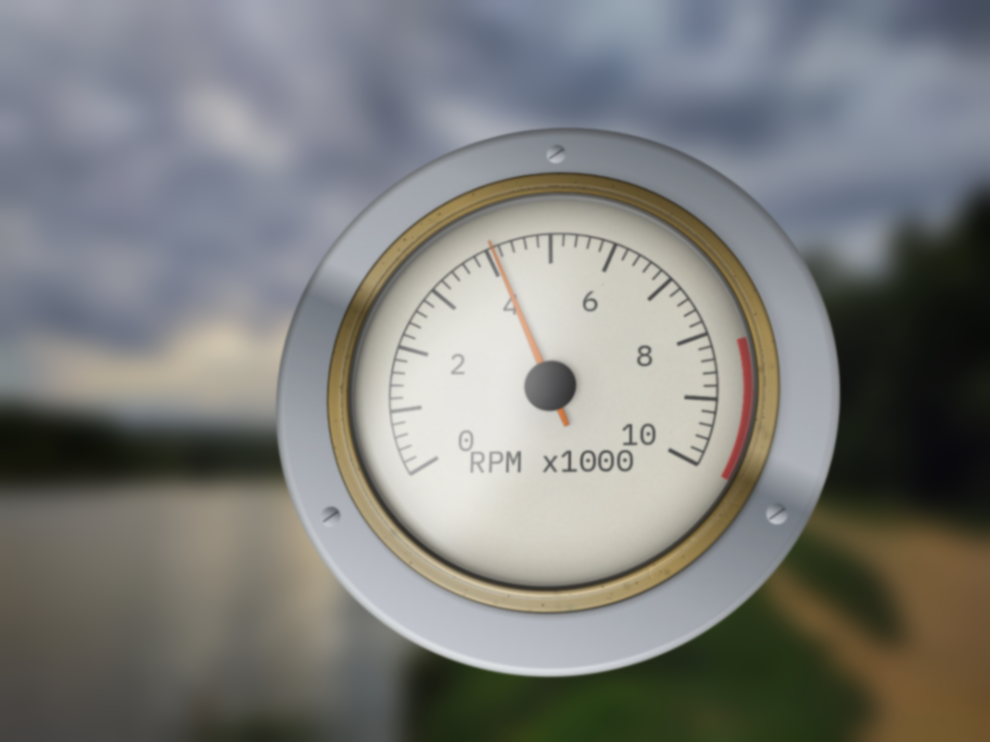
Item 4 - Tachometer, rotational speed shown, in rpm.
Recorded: 4100 rpm
